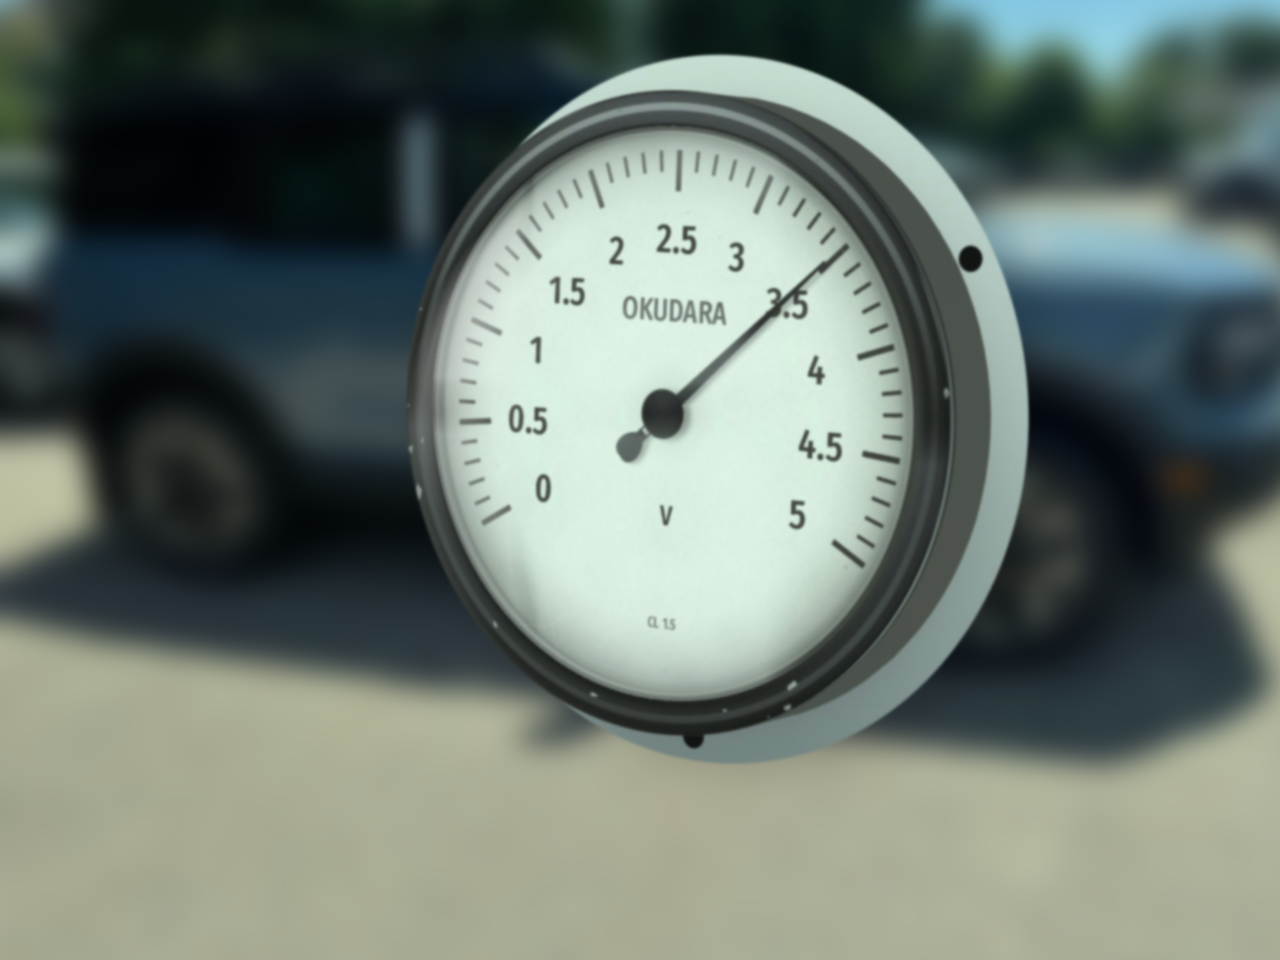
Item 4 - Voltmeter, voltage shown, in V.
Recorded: 3.5 V
